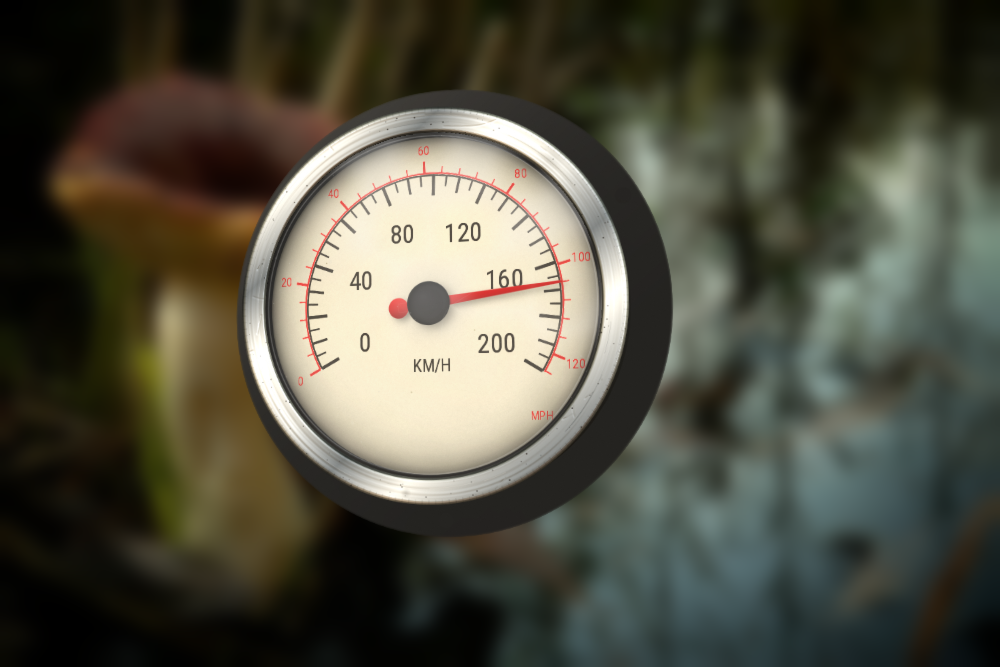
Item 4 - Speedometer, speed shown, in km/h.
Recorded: 167.5 km/h
